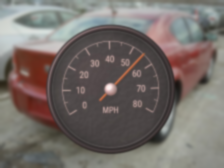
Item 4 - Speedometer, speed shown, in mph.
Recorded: 55 mph
